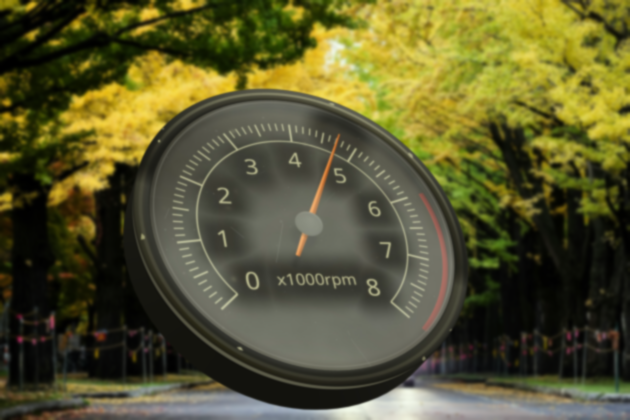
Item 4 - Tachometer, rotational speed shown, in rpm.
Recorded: 4700 rpm
